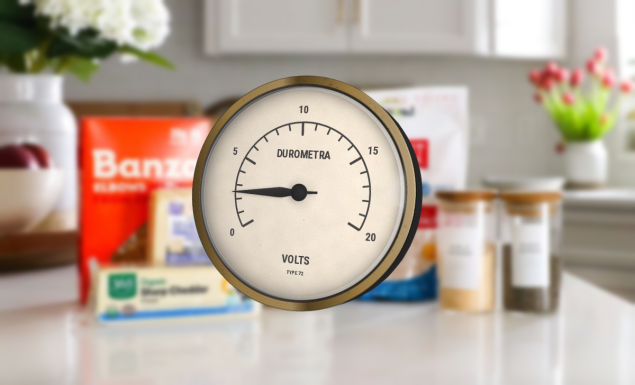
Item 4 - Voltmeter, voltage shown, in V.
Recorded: 2.5 V
